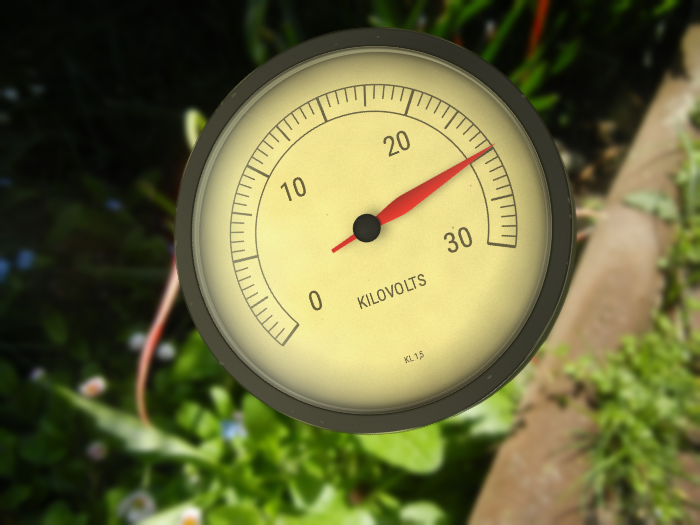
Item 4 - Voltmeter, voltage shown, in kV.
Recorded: 25 kV
